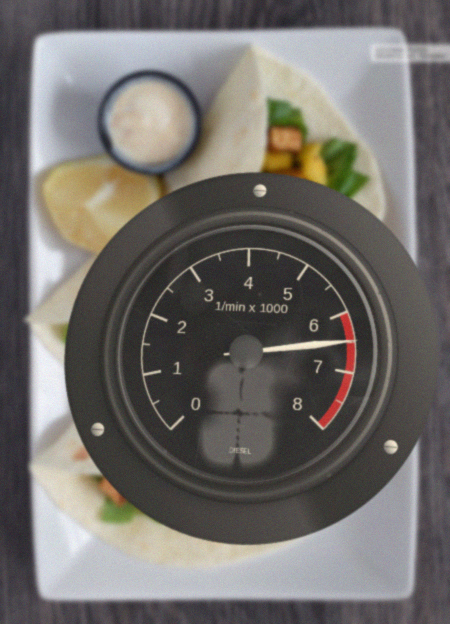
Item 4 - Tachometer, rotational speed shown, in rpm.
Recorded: 6500 rpm
